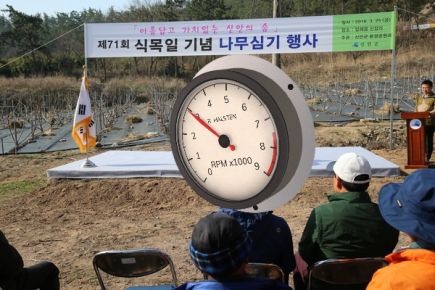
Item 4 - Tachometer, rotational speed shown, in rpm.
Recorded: 3000 rpm
